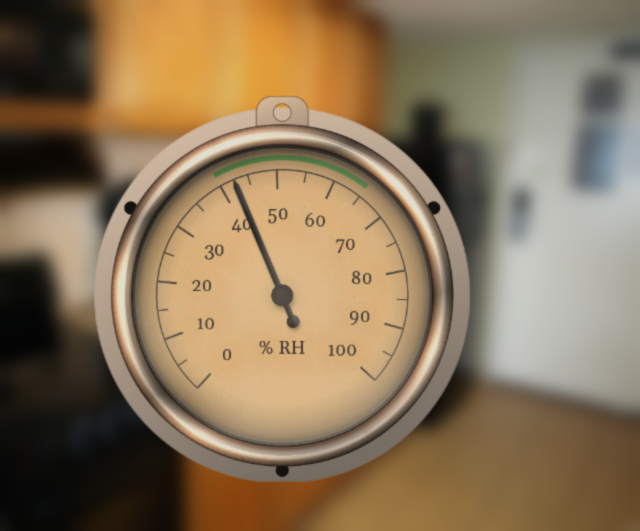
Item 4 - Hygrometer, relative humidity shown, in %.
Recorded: 42.5 %
